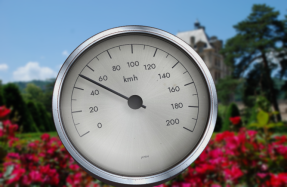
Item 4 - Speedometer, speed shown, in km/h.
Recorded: 50 km/h
